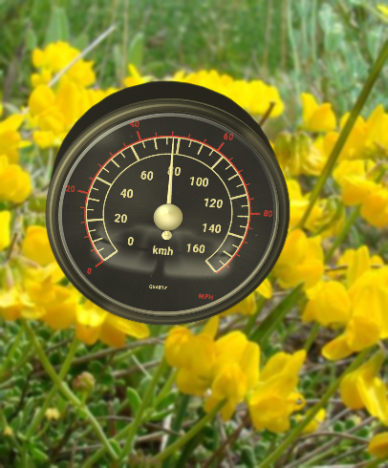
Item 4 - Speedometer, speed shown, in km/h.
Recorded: 77.5 km/h
